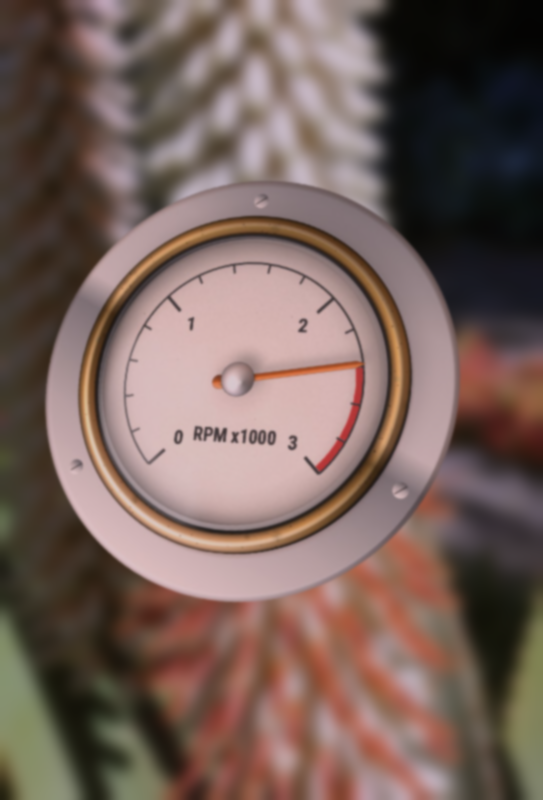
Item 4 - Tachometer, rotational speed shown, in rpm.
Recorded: 2400 rpm
